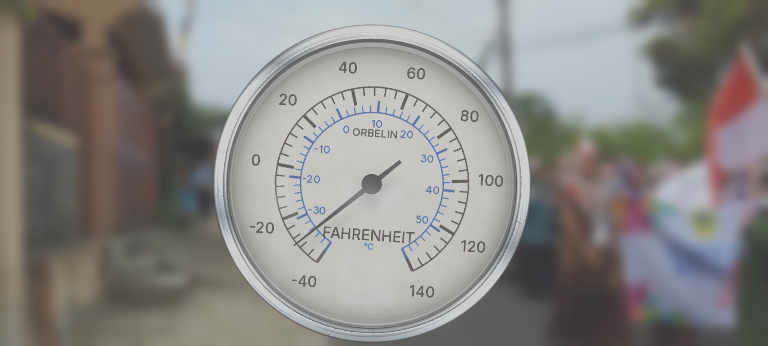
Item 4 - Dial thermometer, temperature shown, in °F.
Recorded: -30 °F
